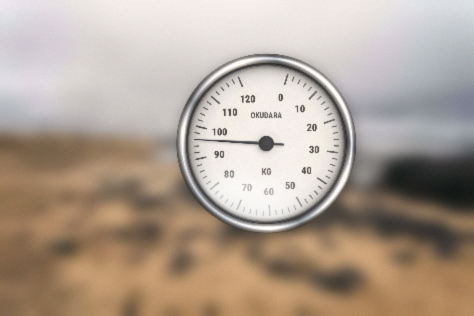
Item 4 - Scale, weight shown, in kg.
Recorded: 96 kg
